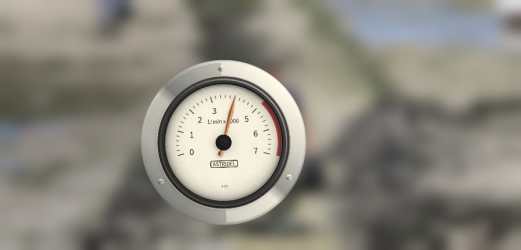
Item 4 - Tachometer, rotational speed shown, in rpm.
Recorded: 4000 rpm
